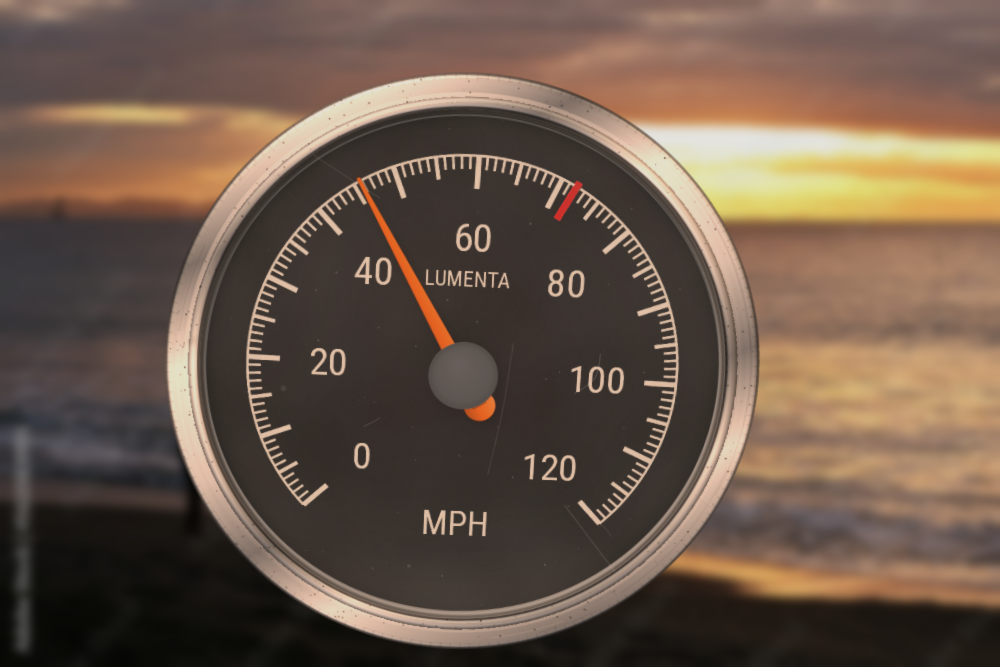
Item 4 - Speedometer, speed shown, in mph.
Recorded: 46 mph
